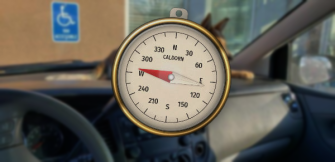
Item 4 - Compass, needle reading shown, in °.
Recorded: 277.5 °
